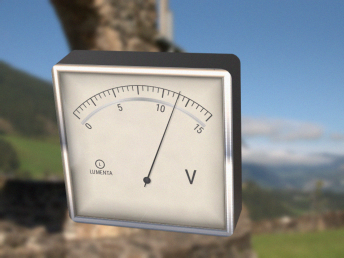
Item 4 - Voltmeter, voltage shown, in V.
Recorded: 11.5 V
